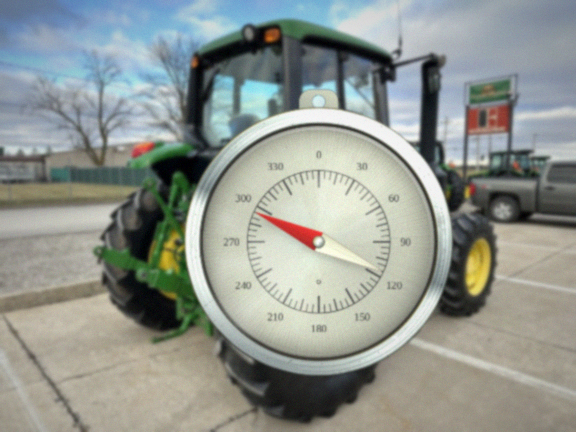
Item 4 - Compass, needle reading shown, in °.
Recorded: 295 °
